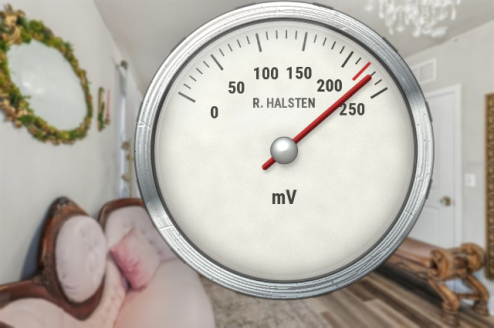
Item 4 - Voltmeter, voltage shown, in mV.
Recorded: 230 mV
